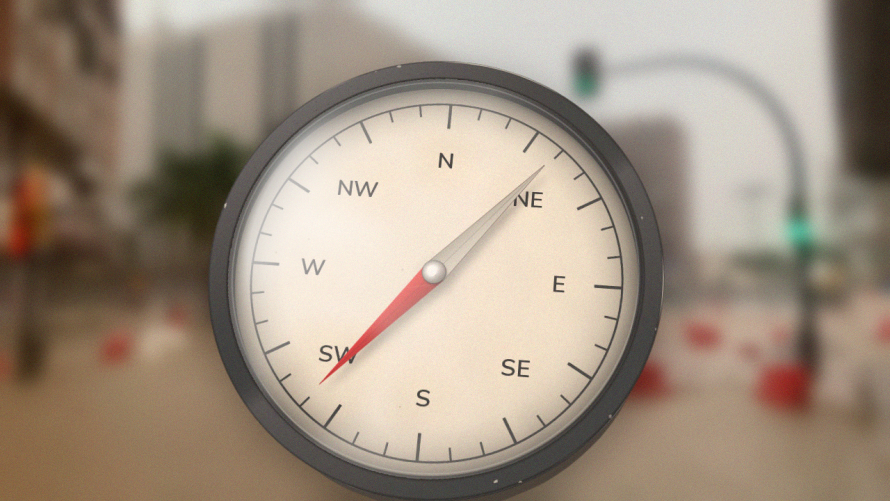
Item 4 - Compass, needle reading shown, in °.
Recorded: 220 °
